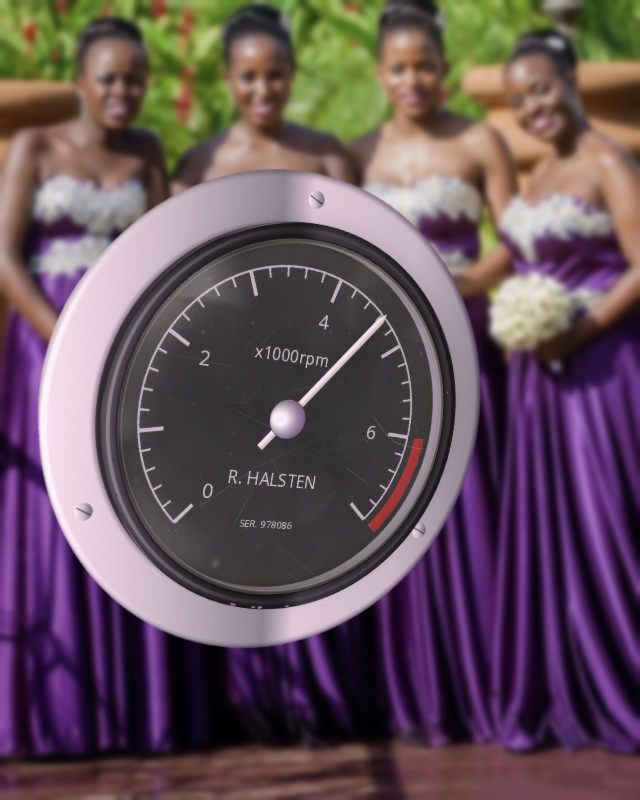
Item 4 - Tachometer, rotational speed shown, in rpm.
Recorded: 4600 rpm
